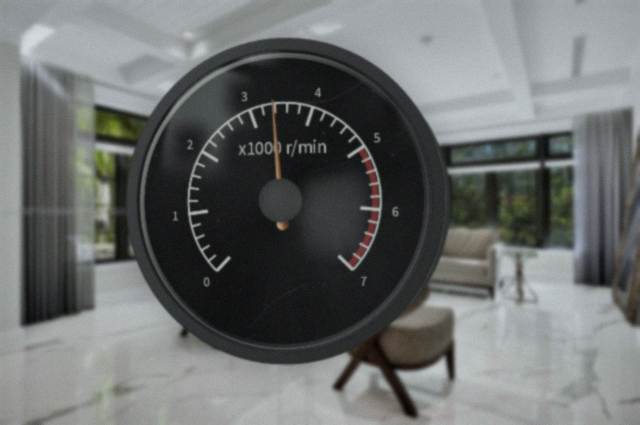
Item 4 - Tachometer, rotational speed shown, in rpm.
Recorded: 3400 rpm
